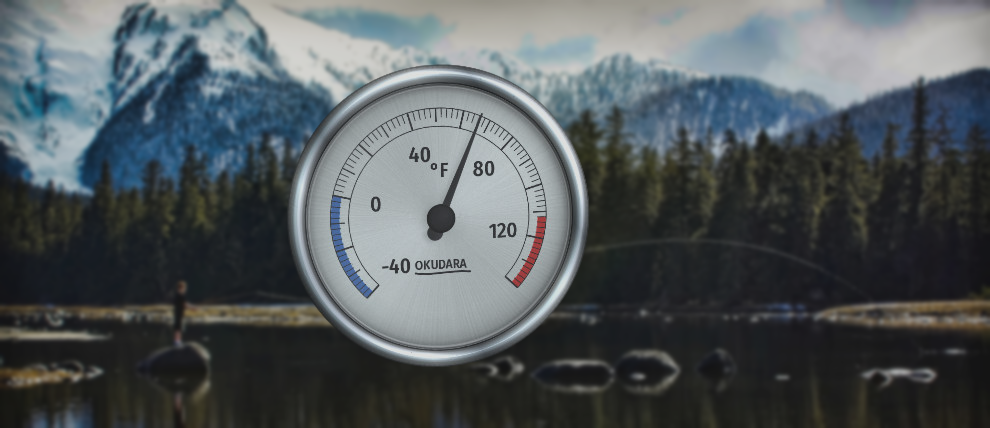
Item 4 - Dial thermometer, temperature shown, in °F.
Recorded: 66 °F
